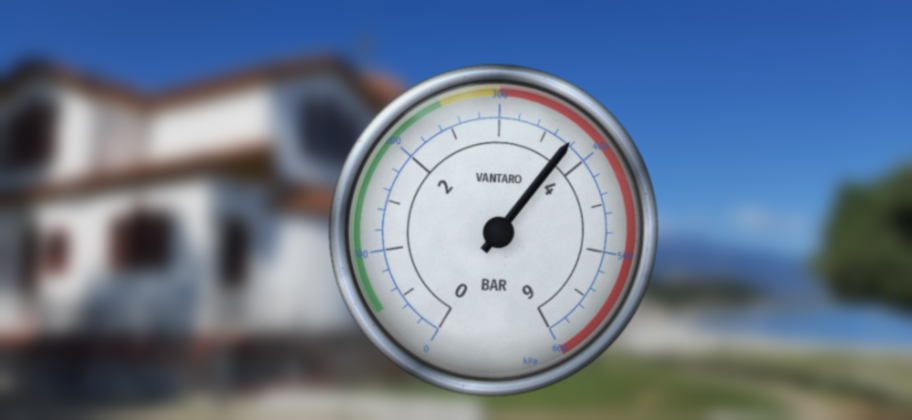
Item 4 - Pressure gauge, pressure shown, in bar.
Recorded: 3.75 bar
